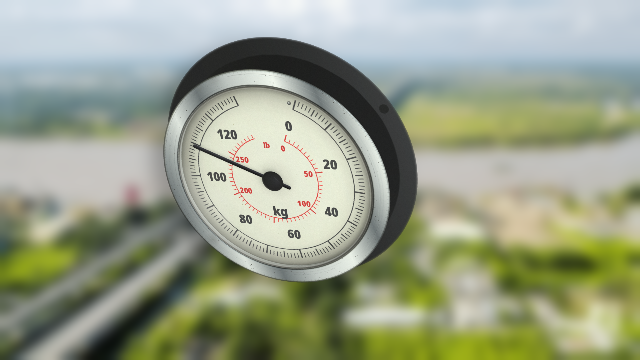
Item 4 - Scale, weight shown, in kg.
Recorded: 110 kg
